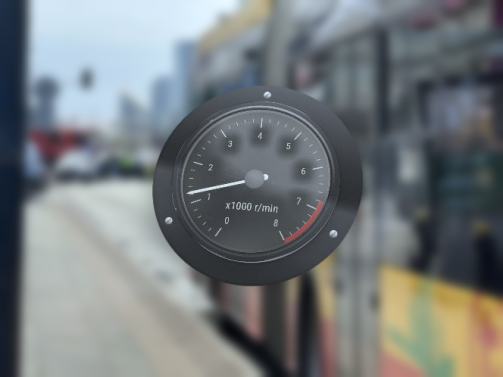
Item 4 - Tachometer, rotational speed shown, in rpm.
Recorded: 1200 rpm
